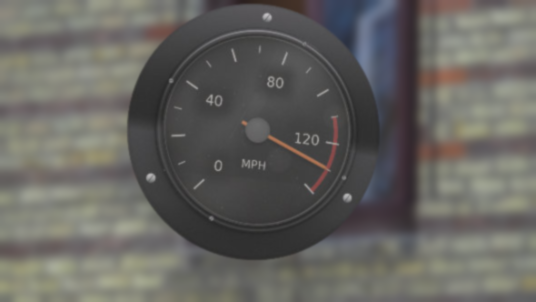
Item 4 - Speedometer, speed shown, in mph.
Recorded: 130 mph
